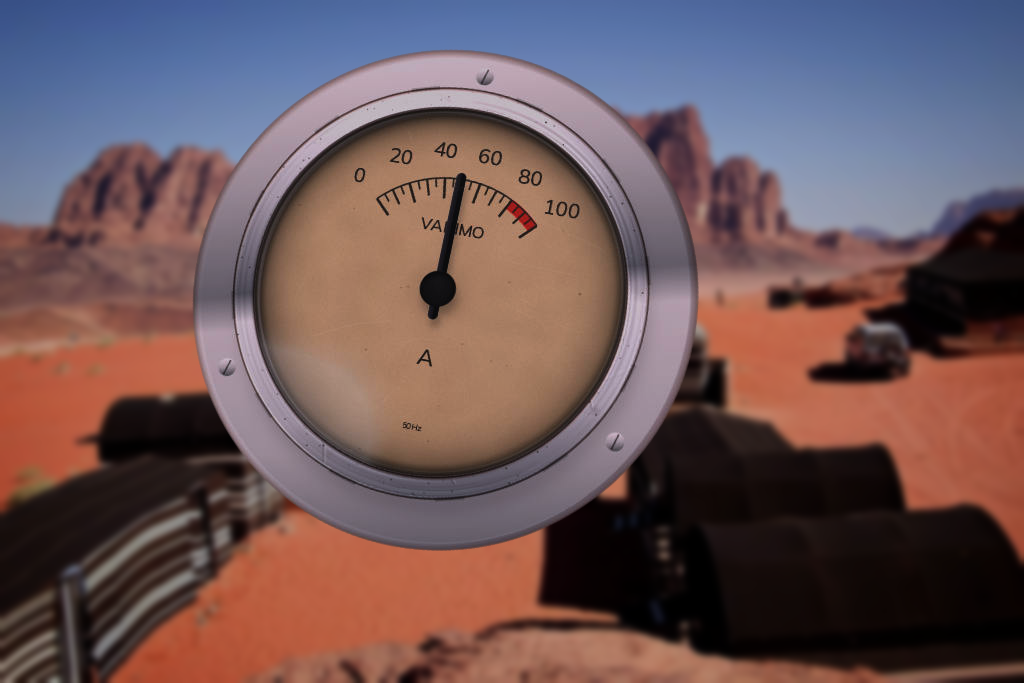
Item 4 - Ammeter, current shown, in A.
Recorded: 50 A
